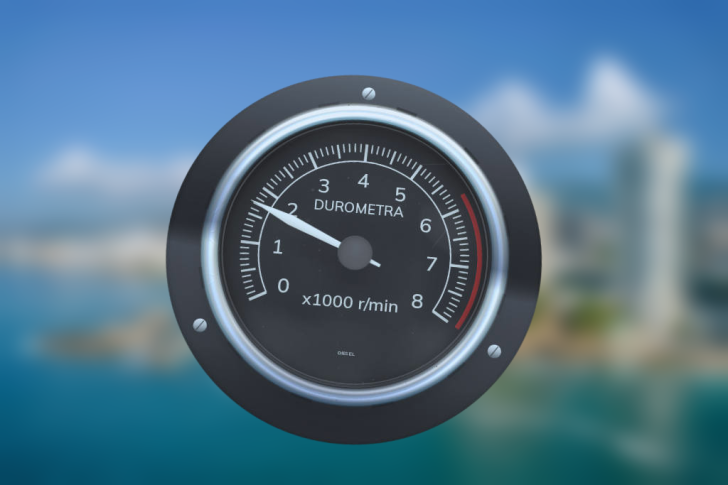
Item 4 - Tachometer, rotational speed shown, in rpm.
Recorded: 1700 rpm
